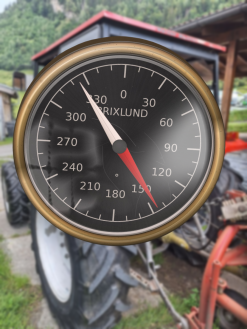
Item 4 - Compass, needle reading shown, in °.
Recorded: 145 °
